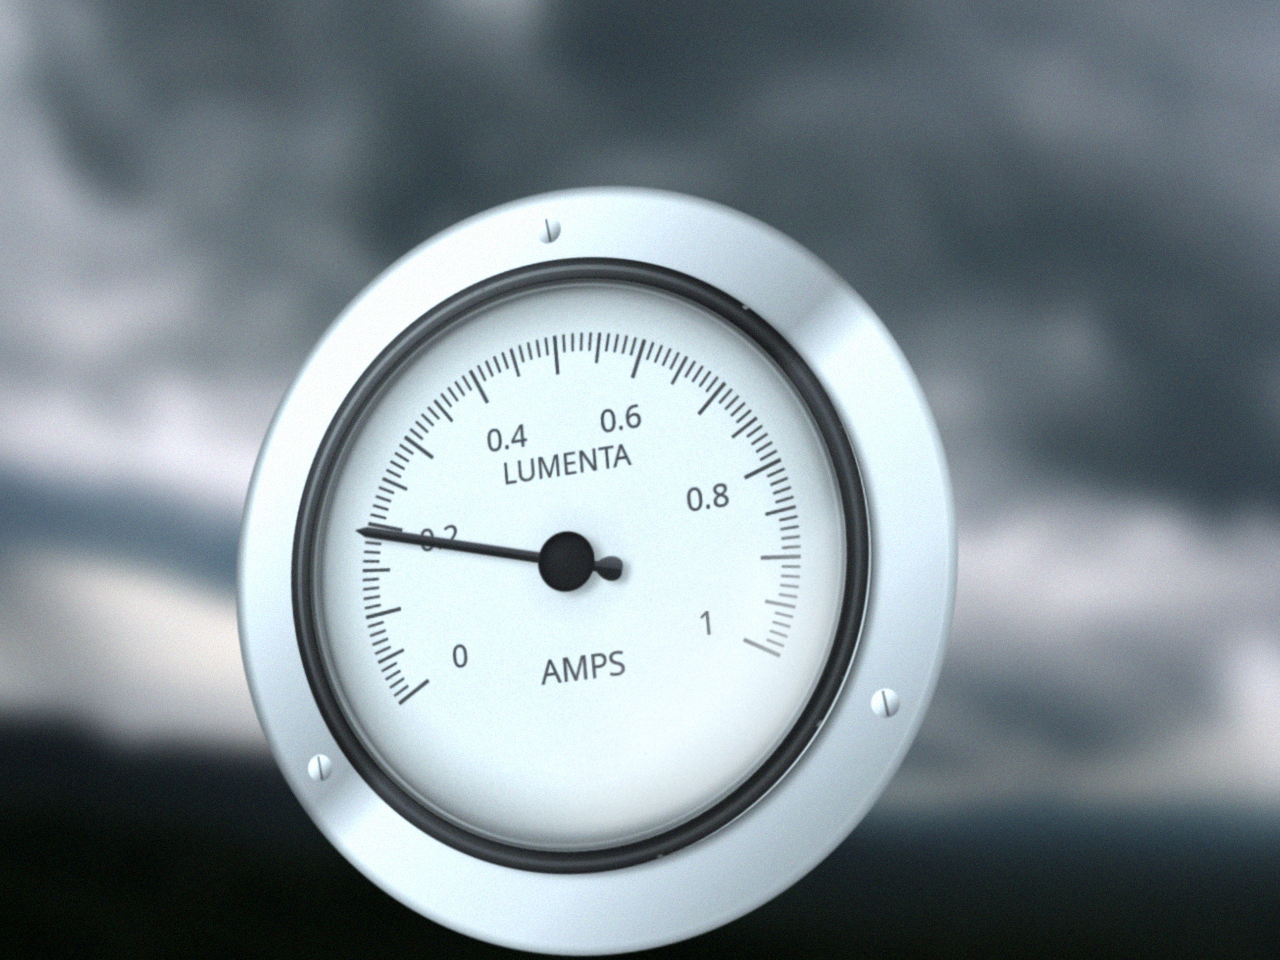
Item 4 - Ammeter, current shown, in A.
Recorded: 0.19 A
